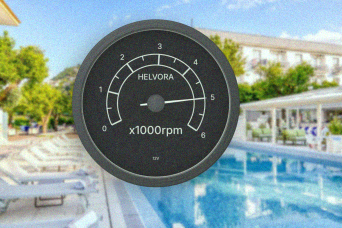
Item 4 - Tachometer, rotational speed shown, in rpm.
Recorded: 5000 rpm
